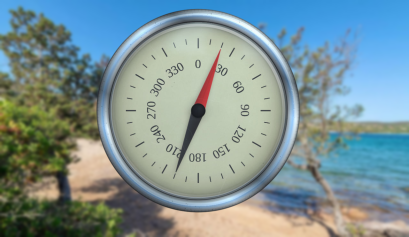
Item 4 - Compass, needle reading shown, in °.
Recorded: 20 °
